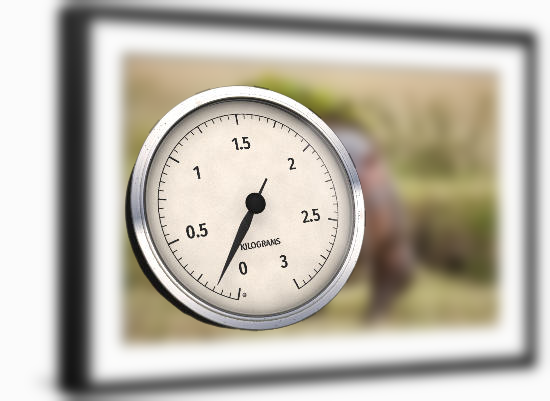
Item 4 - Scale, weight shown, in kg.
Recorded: 0.15 kg
